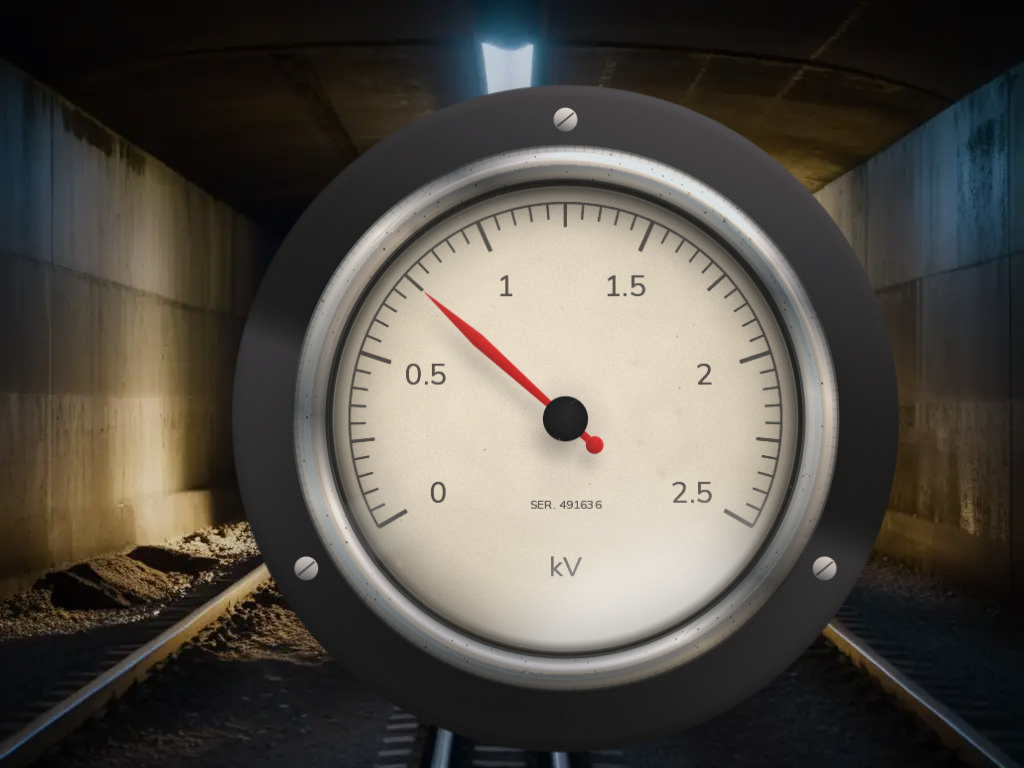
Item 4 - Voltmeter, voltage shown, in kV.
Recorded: 0.75 kV
